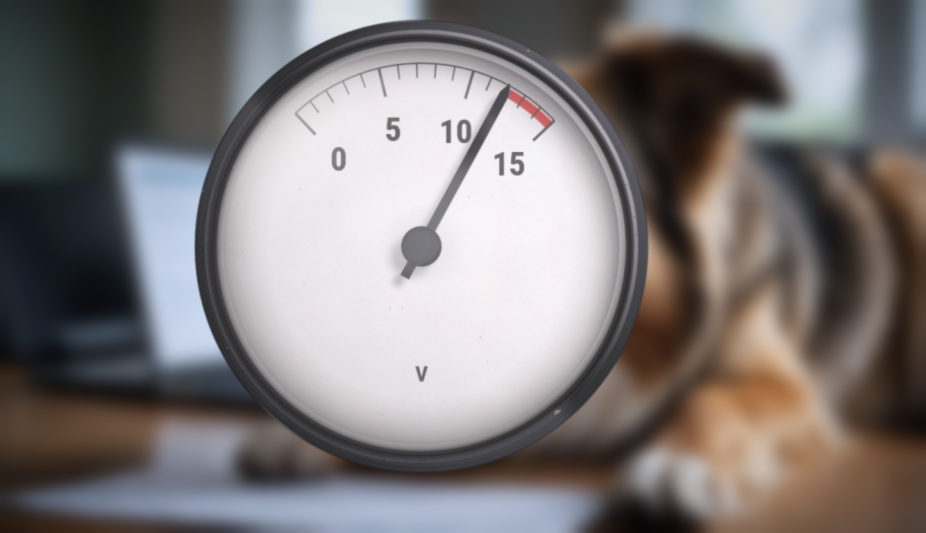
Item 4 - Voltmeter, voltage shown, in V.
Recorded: 12 V
